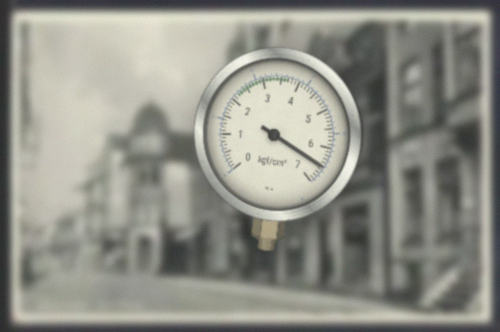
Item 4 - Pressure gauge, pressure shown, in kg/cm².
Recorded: 6.5 kg/cm²
